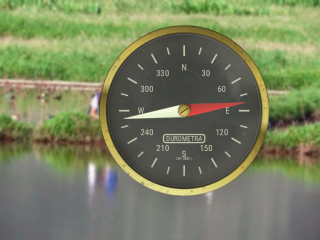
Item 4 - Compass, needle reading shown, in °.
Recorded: 82.5 °
